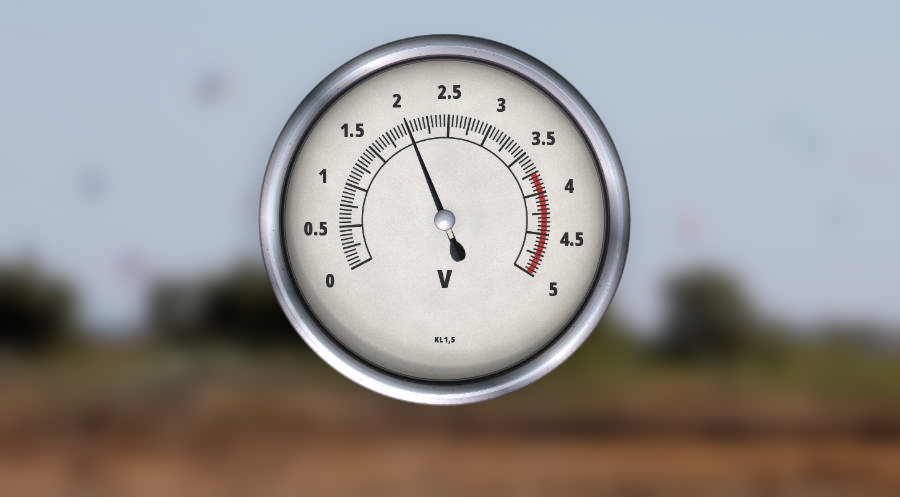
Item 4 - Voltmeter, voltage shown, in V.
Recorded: 2 V
